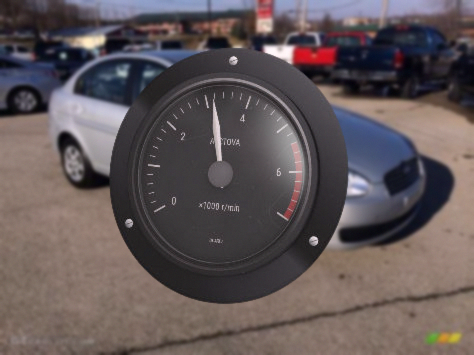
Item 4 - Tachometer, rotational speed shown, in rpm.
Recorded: 3200 rpm
